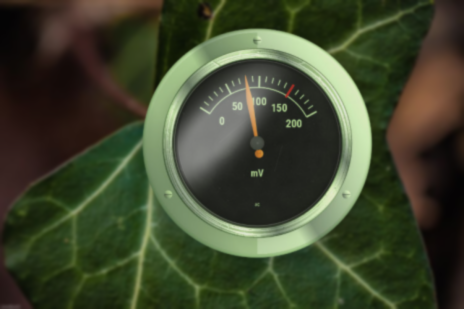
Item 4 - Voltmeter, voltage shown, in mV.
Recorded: 80 mV
